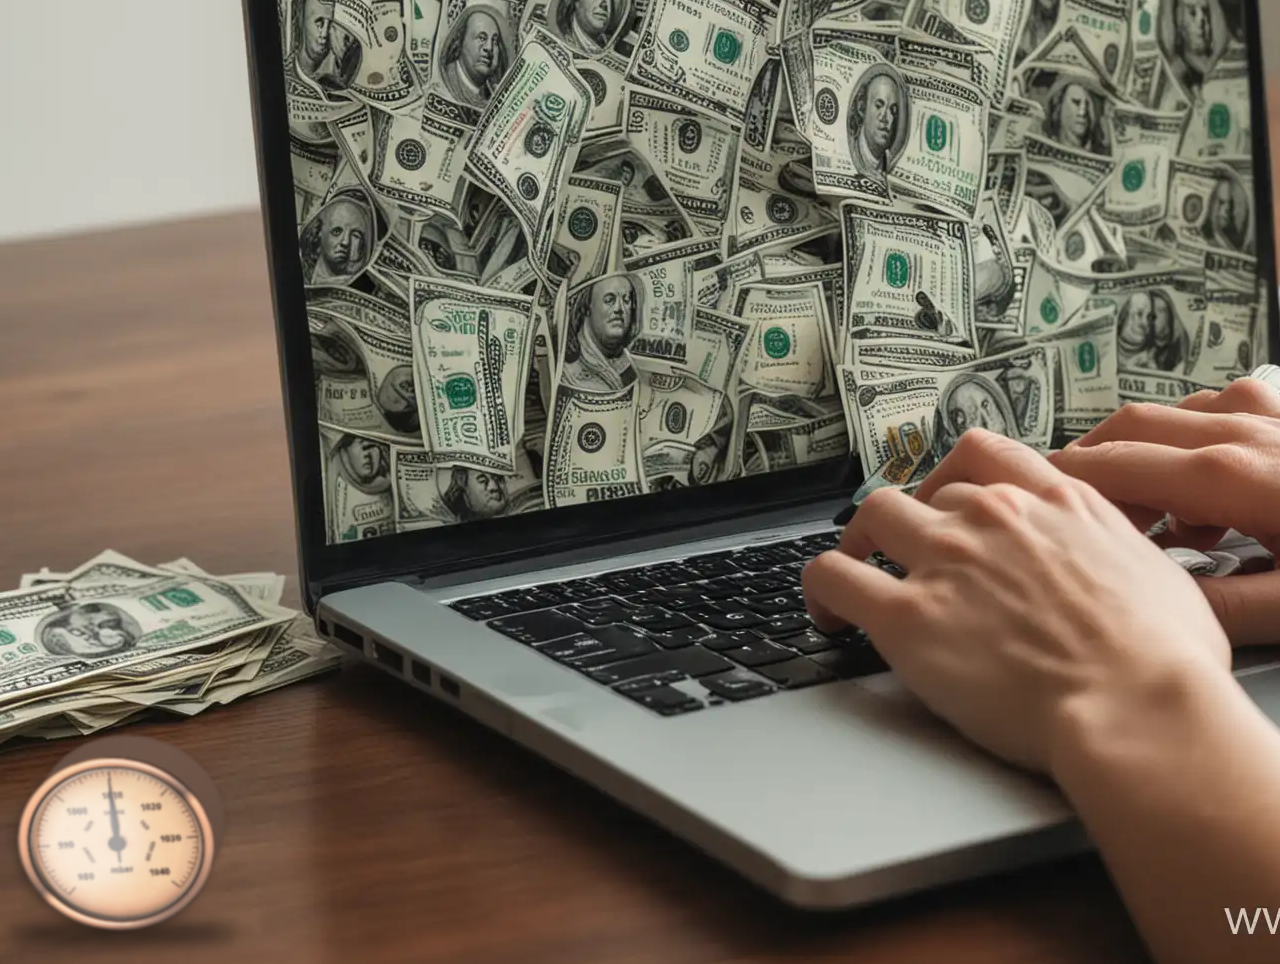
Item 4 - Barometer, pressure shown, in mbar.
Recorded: 1010 mbar
